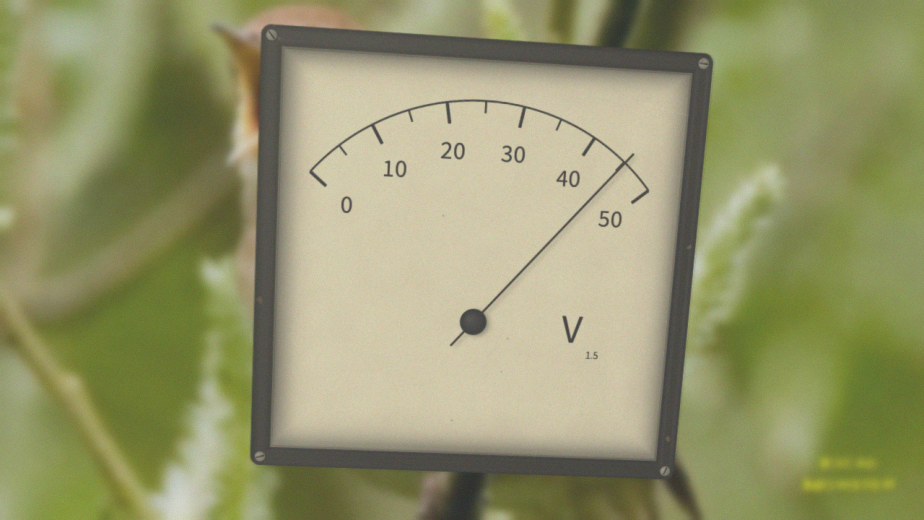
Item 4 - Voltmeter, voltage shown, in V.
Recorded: 45 V
